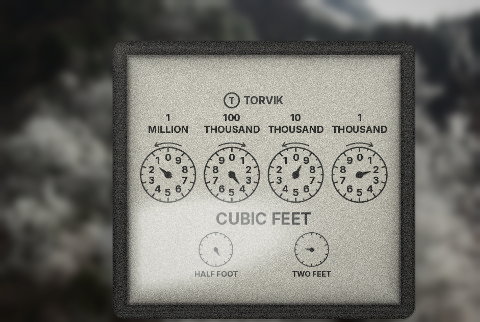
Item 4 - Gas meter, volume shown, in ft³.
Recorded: 139200 ft³
